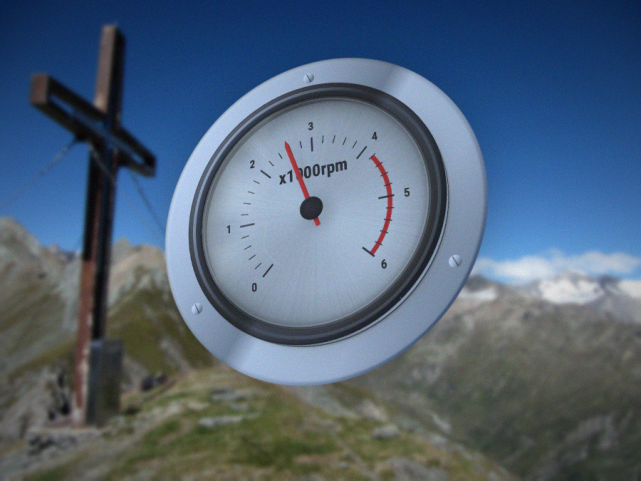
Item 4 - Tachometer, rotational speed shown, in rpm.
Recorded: 2600 rpm
